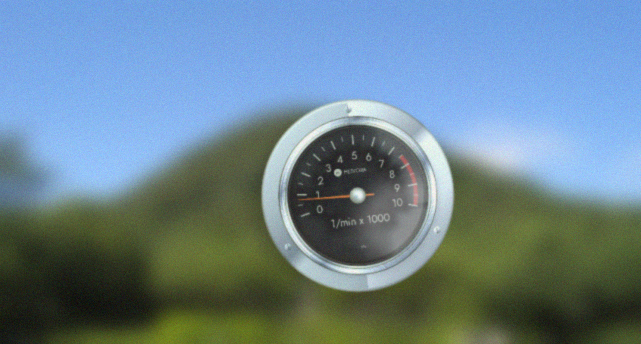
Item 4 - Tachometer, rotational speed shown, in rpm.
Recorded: 750 rpm
